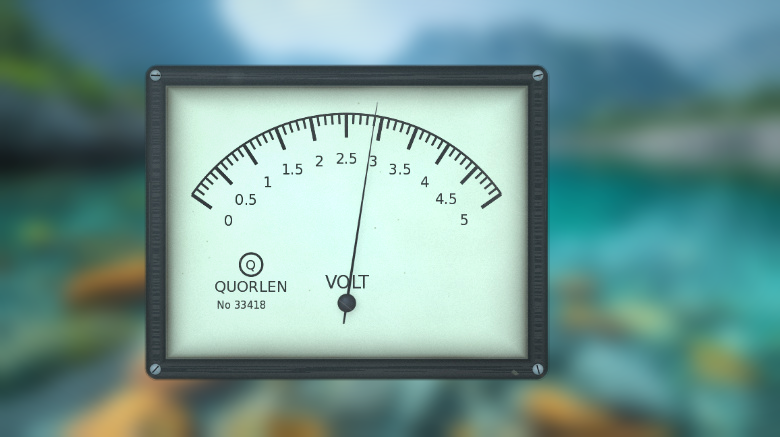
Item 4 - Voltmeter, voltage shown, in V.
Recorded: 2.9 V
